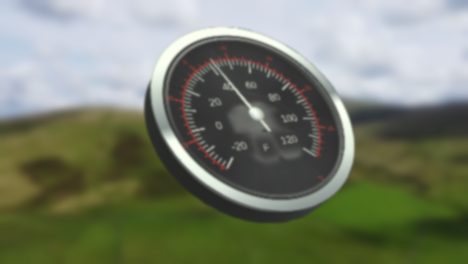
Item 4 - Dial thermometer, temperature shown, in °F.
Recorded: 40 °F
